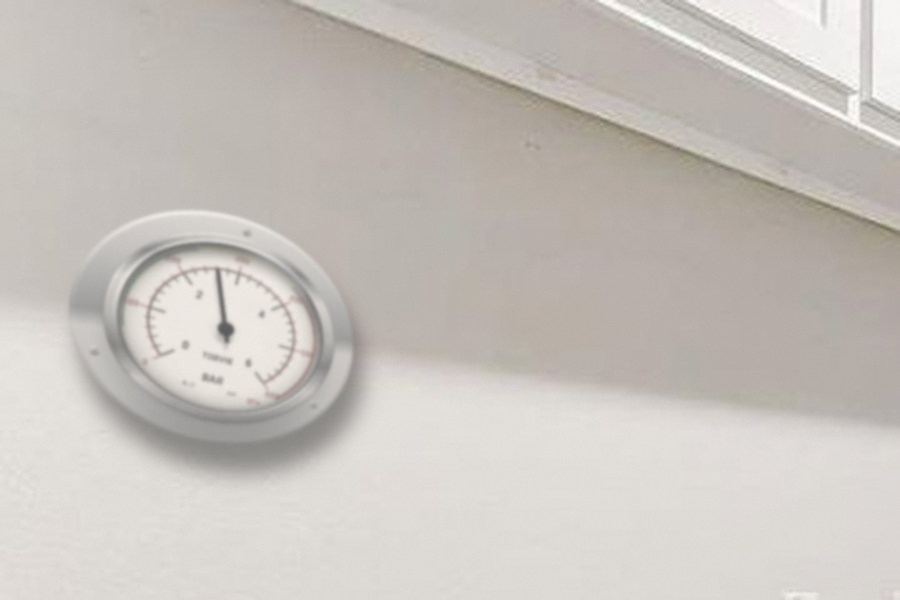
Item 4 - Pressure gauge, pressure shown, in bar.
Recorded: 2.6 bar
